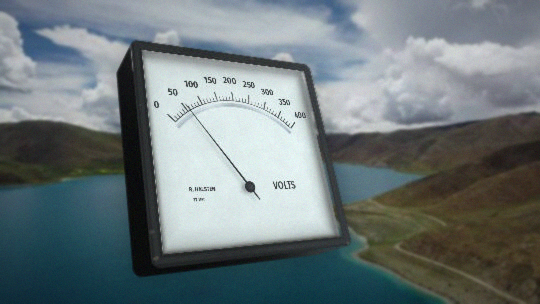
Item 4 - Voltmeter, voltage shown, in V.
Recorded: 50 V
